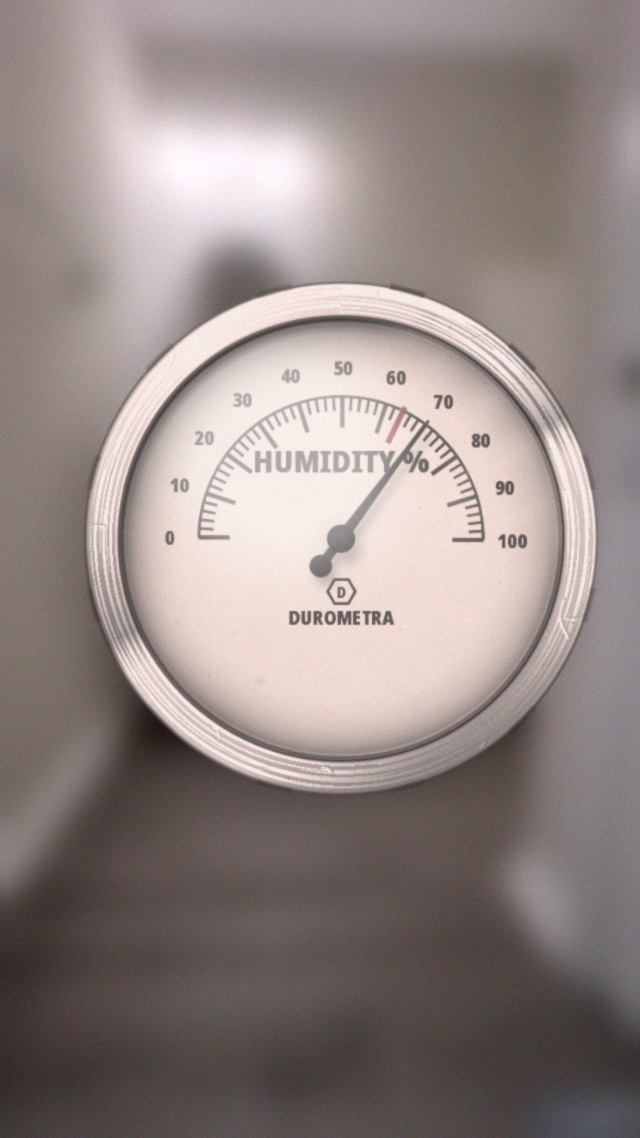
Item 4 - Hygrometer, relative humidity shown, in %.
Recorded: 70 %
